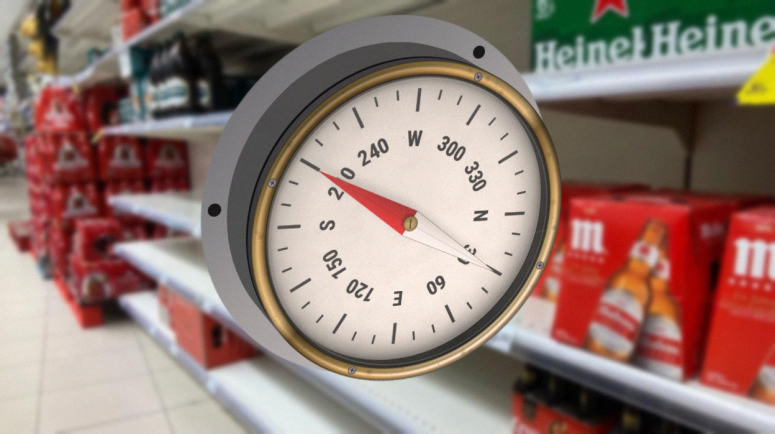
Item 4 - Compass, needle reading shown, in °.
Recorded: 210 °
